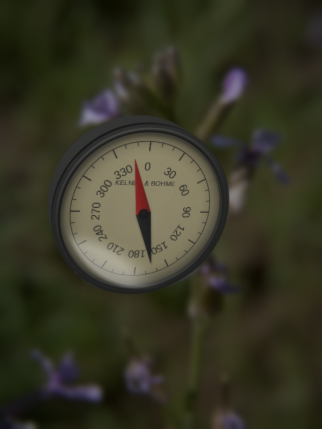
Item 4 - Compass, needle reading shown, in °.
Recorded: 345 °
